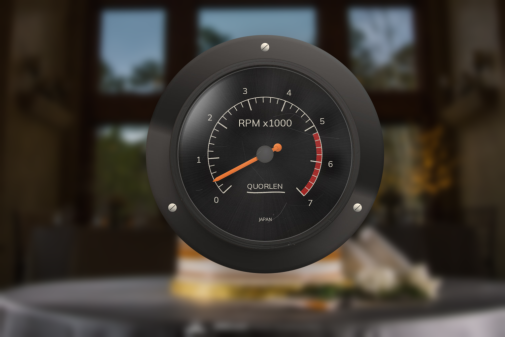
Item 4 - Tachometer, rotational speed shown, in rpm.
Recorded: 400 rpm
